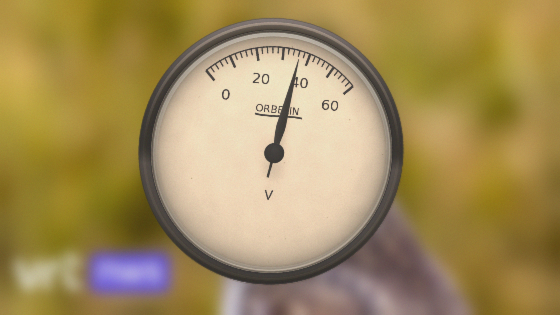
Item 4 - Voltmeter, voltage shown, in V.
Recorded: 36 V
